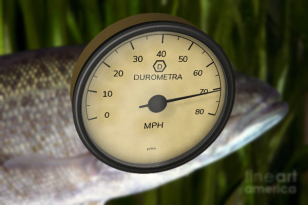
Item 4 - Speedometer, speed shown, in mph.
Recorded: 70 mph
